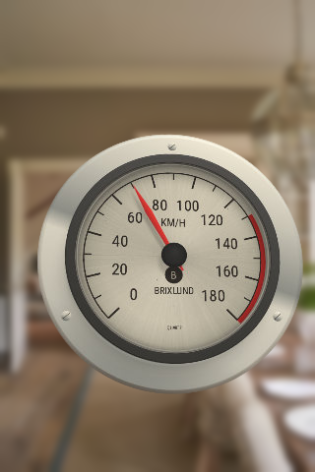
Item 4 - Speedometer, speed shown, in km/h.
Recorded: 70 km/h
